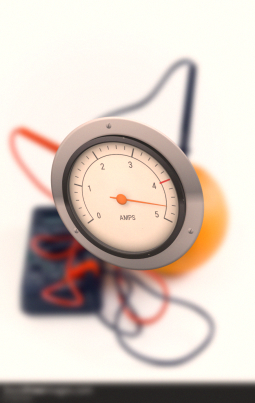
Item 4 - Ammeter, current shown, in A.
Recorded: 4.6 A
